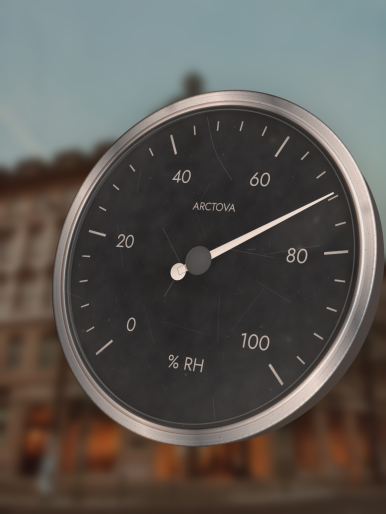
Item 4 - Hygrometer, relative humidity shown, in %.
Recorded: 72 %
